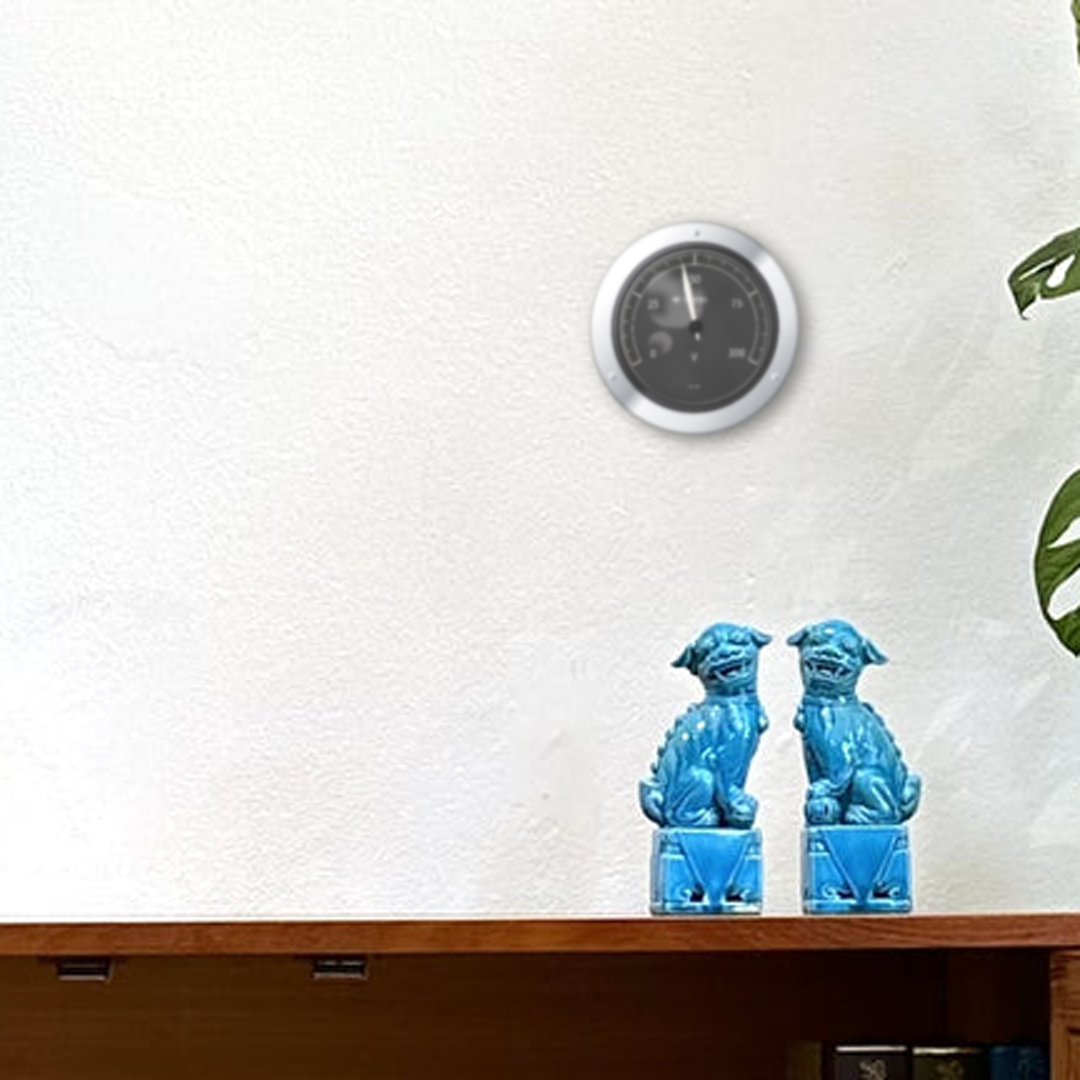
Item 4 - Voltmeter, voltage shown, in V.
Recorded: 45 V
